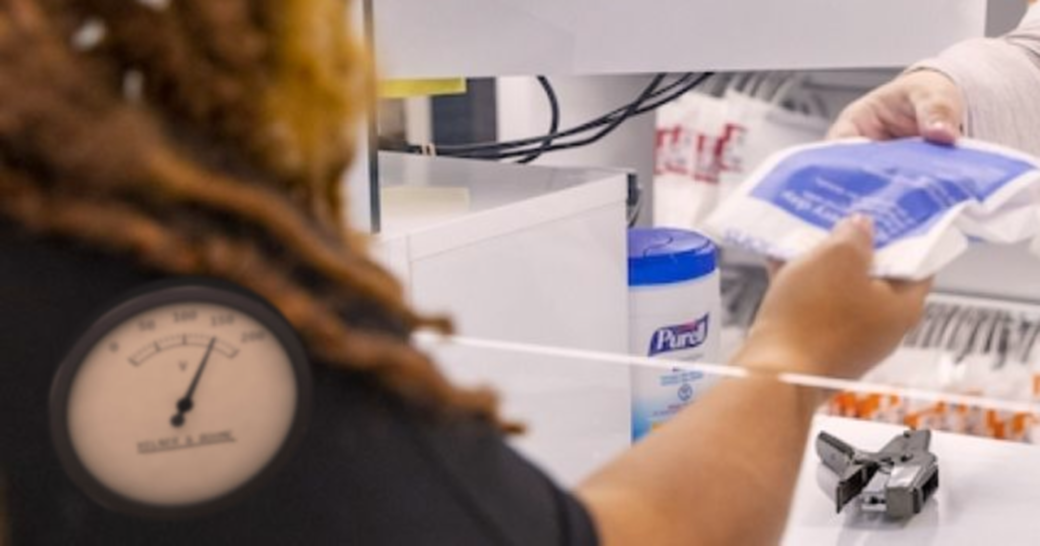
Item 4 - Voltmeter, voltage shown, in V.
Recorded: 150 V
